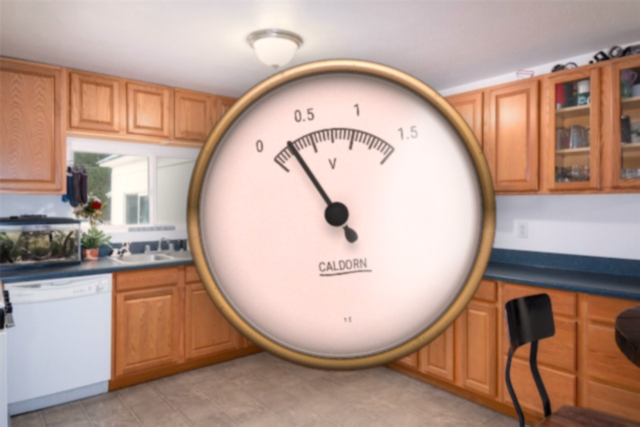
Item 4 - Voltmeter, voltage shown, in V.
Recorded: 0.25 V
